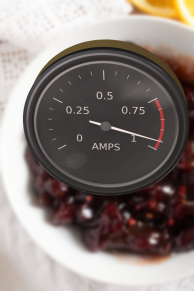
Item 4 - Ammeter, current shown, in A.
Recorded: 0.95 A
